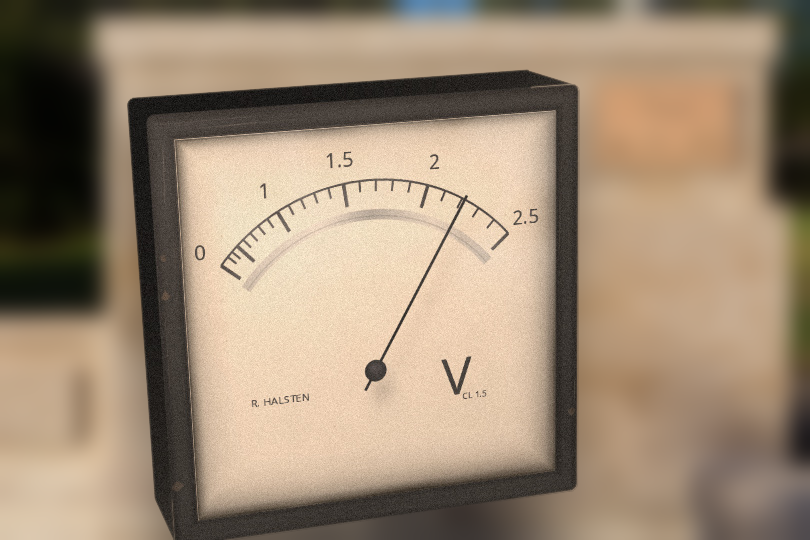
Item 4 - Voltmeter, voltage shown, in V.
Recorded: 2.2 V
